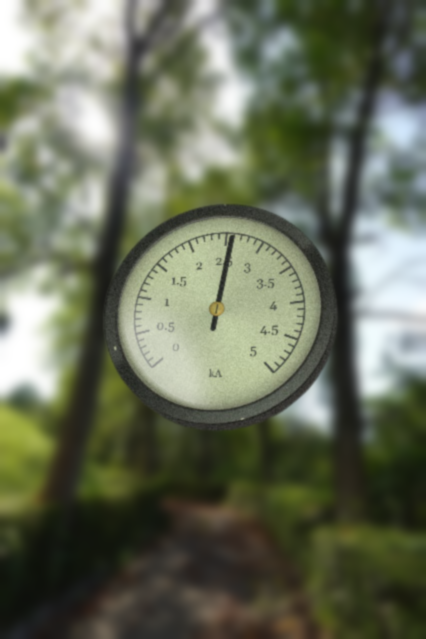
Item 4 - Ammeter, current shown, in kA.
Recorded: 2.6 kA
